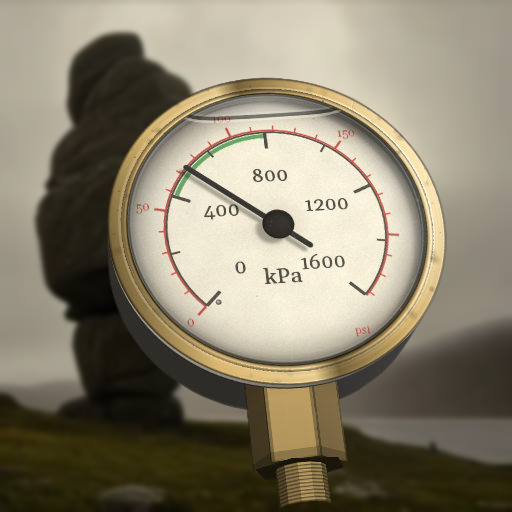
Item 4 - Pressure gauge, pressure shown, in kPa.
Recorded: 500 kPa
